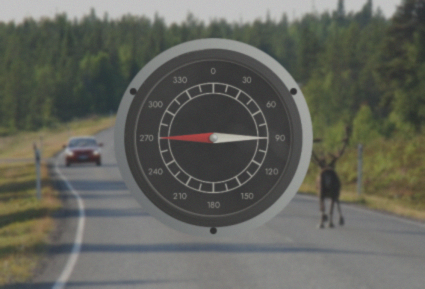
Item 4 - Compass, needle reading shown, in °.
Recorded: 270 °
